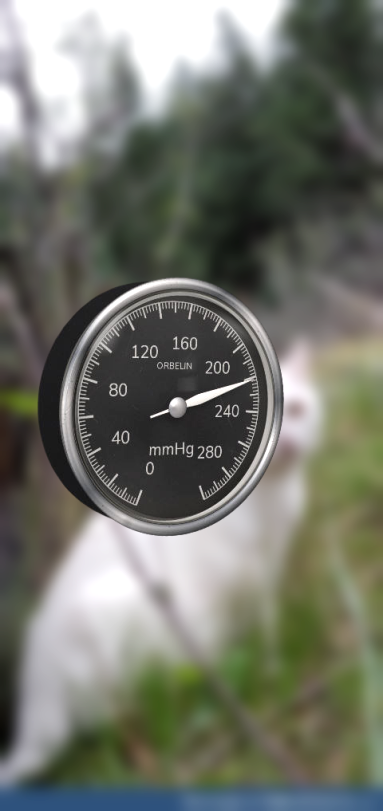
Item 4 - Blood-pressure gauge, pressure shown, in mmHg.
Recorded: 220 mmHg
